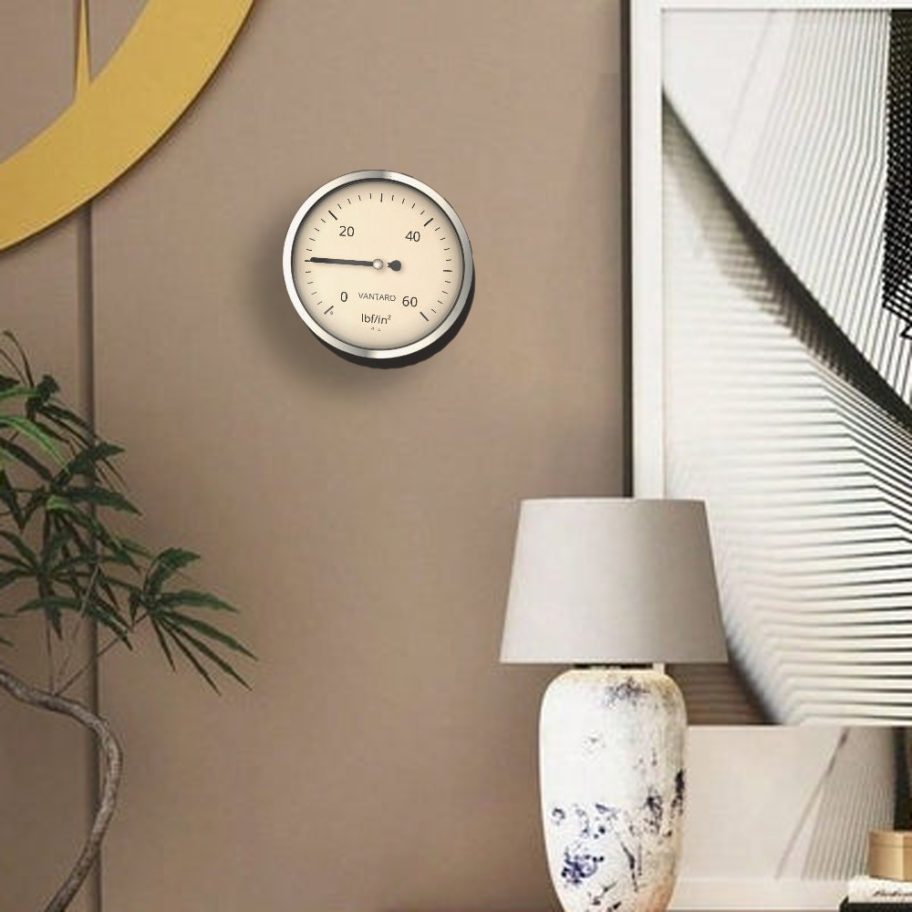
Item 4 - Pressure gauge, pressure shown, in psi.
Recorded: 10 psi
